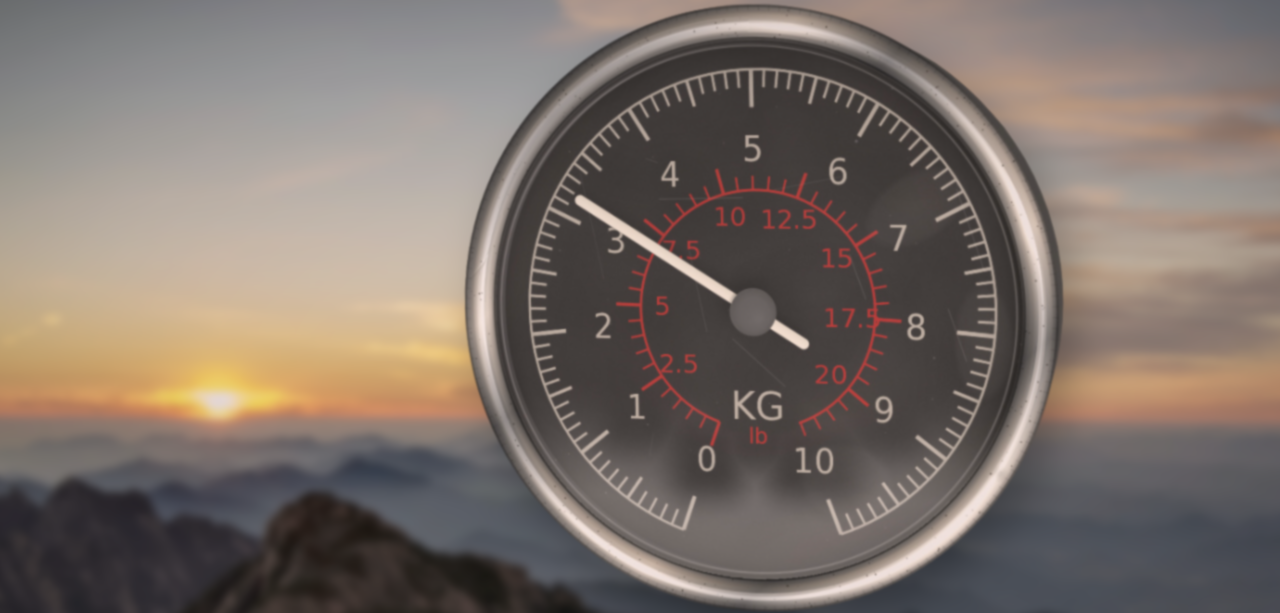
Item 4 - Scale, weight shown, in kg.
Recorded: 3.2 kg
